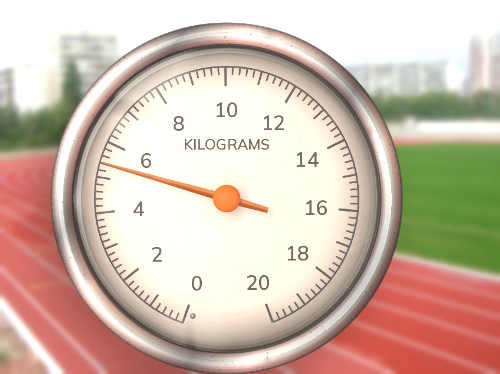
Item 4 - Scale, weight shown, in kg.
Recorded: 5.4 kg
